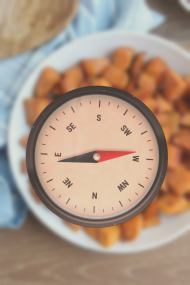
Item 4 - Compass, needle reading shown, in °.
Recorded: 260 °
